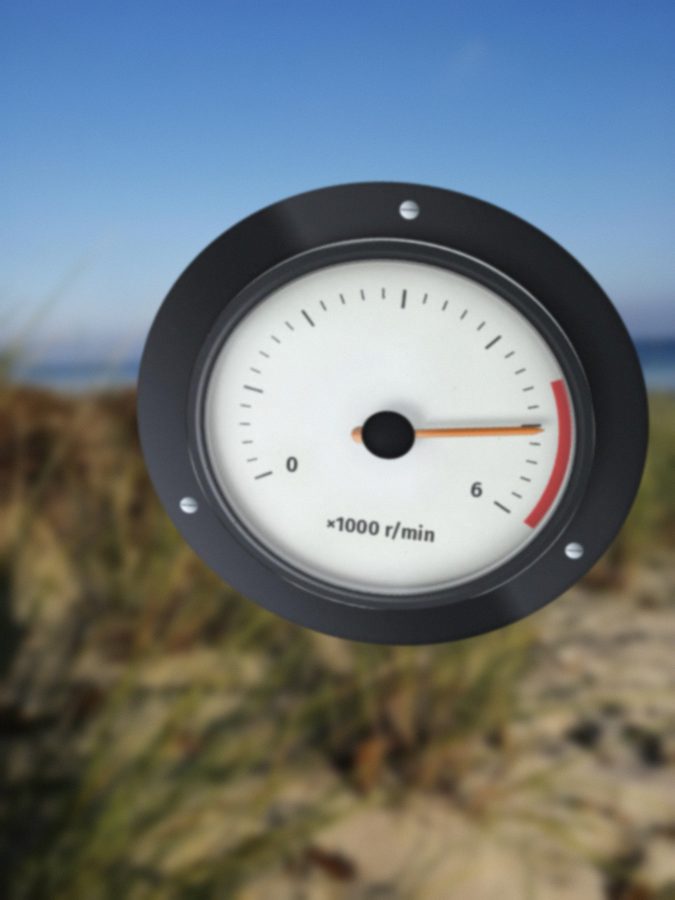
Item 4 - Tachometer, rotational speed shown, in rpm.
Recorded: 5000 rpm
